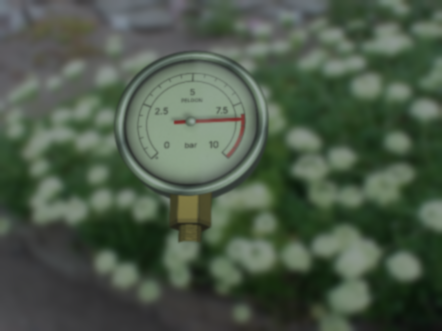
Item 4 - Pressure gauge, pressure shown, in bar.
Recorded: 8.25 bar
